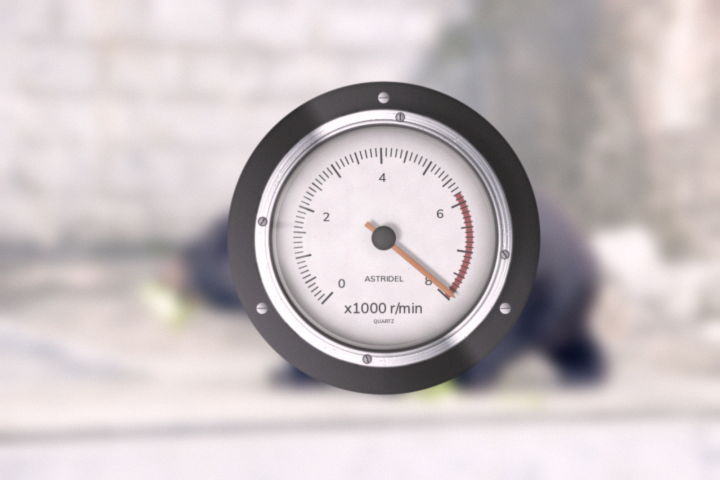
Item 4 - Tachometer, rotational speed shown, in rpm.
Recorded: 7900 rpm
